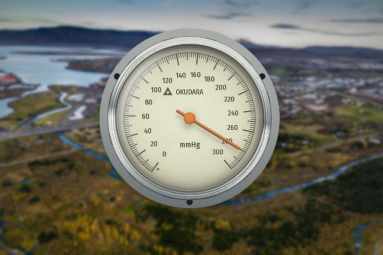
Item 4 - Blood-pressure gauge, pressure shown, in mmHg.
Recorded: 280 mmHg
